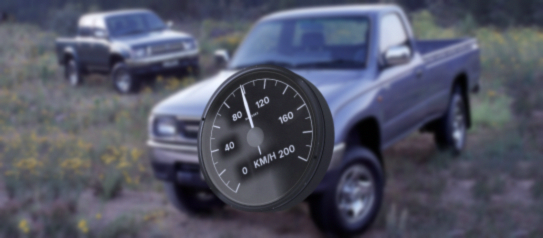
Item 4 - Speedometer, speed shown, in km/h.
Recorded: 100 km/h
